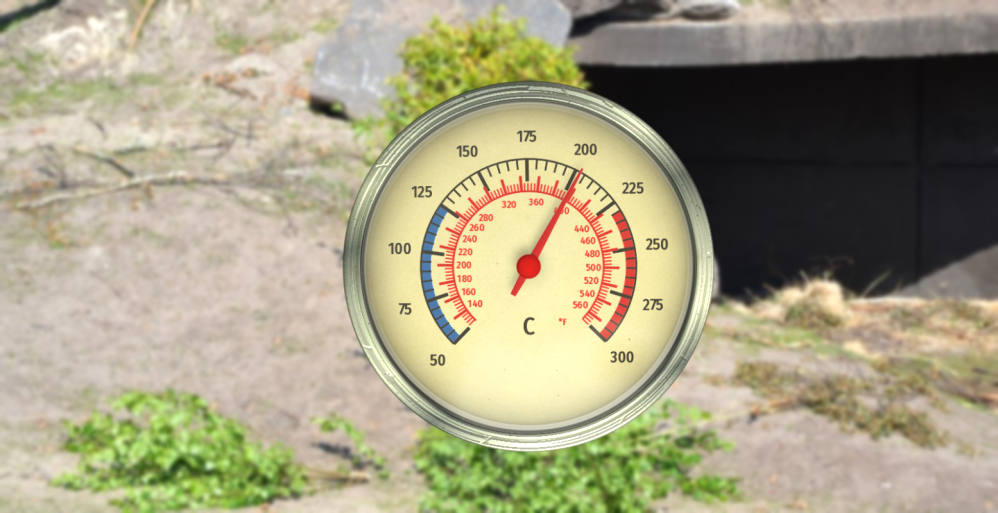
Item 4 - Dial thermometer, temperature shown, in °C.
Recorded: 202.5 °C
